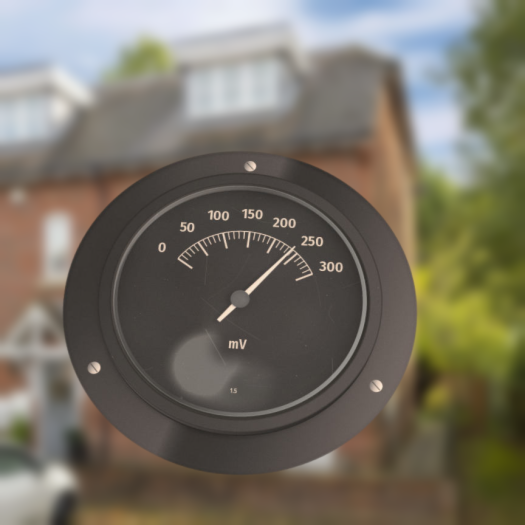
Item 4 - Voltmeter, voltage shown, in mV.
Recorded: 240 mV
